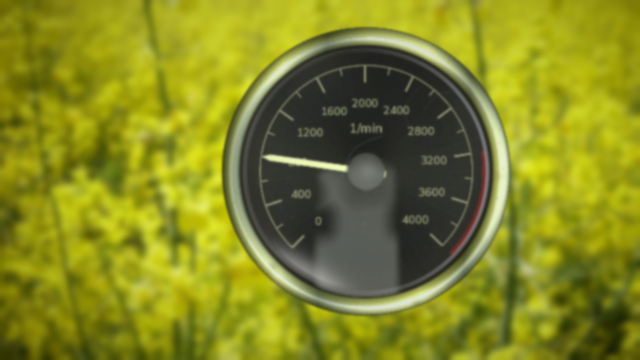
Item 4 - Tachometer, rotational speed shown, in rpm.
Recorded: 800 rpm
